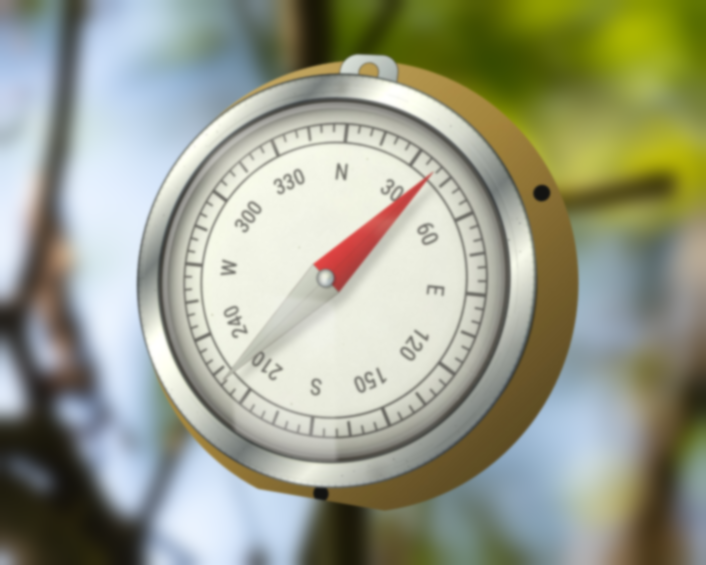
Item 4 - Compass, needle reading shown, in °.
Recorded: 40 °
